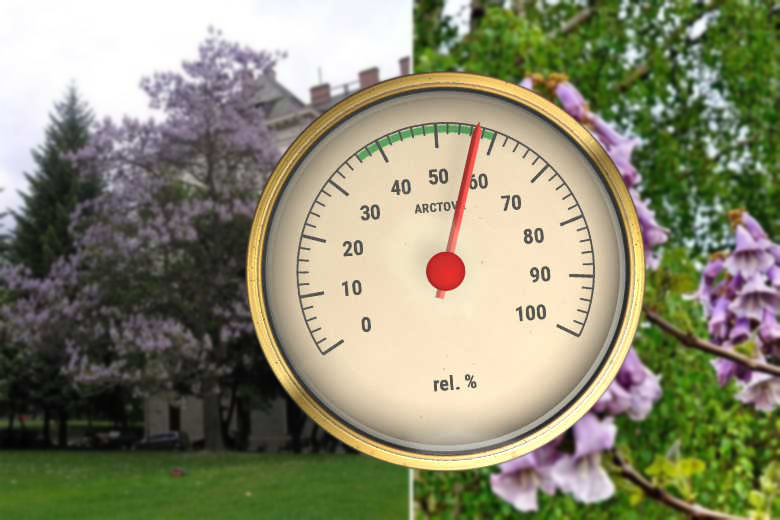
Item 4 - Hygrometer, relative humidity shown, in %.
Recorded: 57 %
